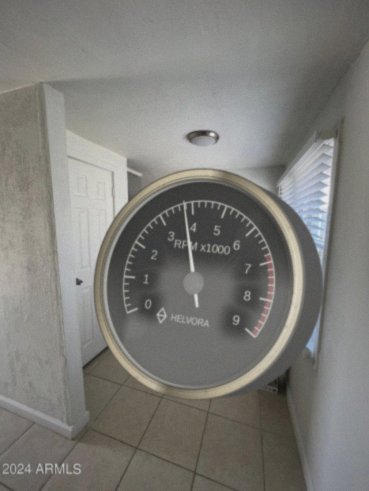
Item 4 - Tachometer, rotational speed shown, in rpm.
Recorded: 3800 rpm
